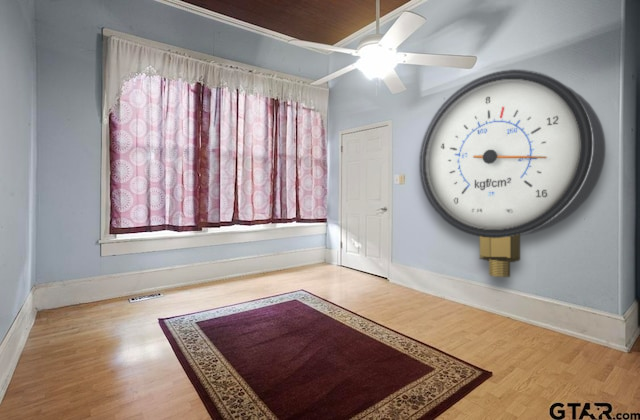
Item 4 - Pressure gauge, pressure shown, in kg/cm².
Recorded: 14 kg/cm²
